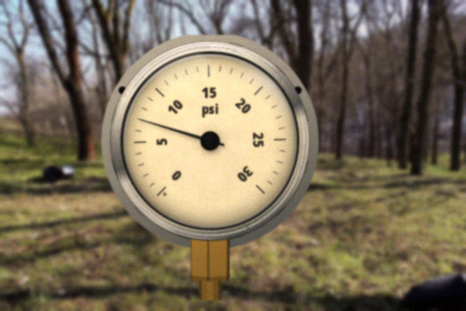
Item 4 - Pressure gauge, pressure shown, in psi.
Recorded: 7 psi
